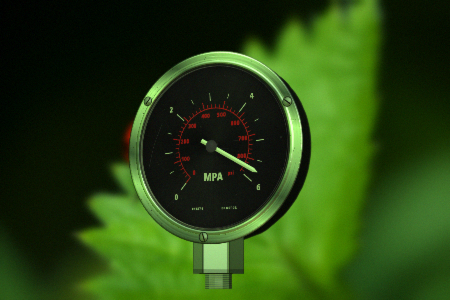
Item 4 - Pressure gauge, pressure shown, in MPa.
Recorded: 5.75 MPa
